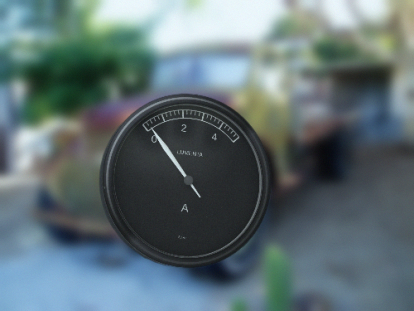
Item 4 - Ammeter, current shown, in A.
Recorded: 0.2 A
